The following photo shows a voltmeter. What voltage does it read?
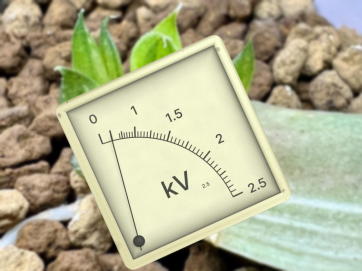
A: 0.5 kV
